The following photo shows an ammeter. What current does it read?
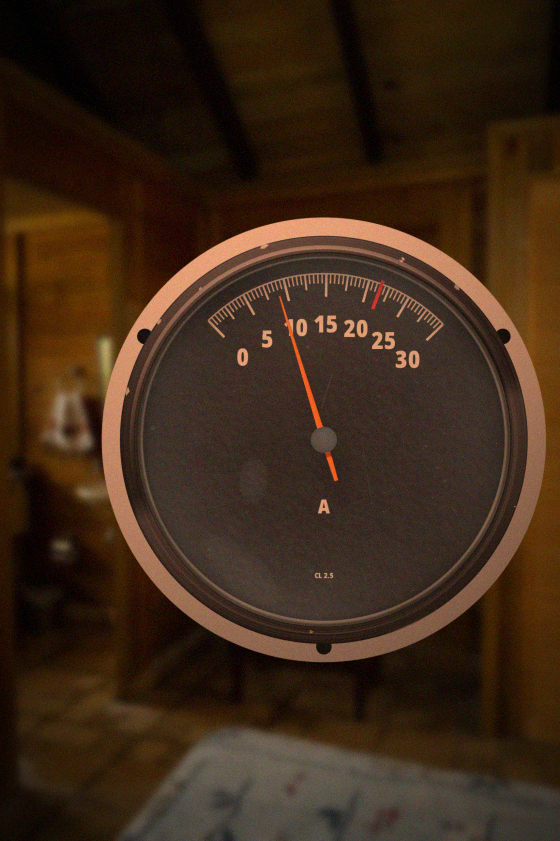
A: 9 A
